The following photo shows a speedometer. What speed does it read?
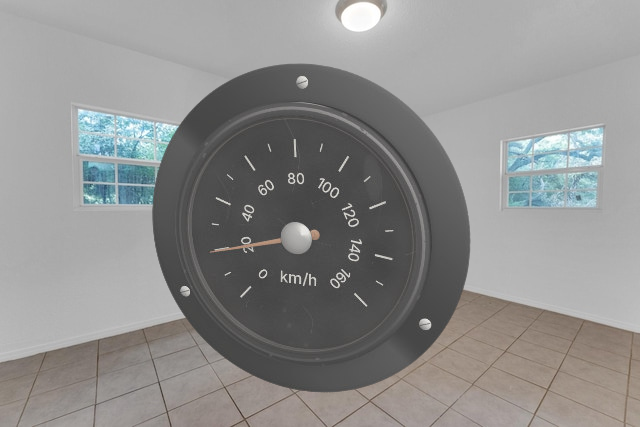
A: 20 km/h
